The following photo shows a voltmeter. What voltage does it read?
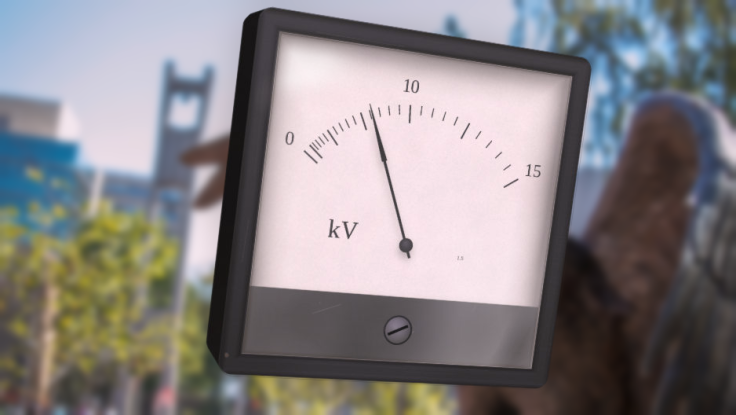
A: 8 kV
